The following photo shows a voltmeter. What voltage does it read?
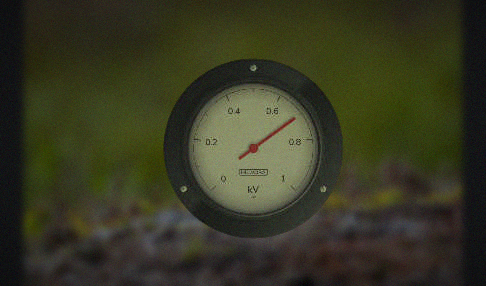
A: 0.7 kV
